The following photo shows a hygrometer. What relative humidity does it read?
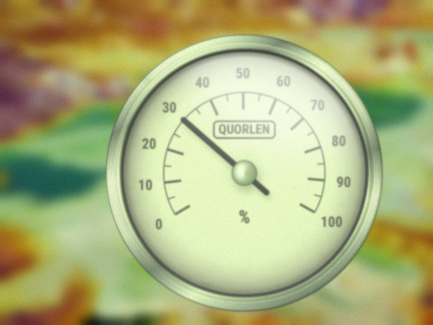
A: 30 %
